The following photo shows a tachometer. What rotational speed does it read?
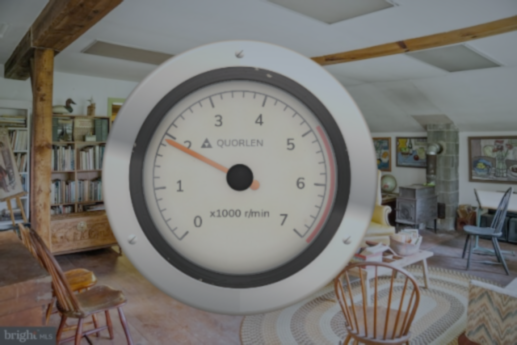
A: 1900 rpm
